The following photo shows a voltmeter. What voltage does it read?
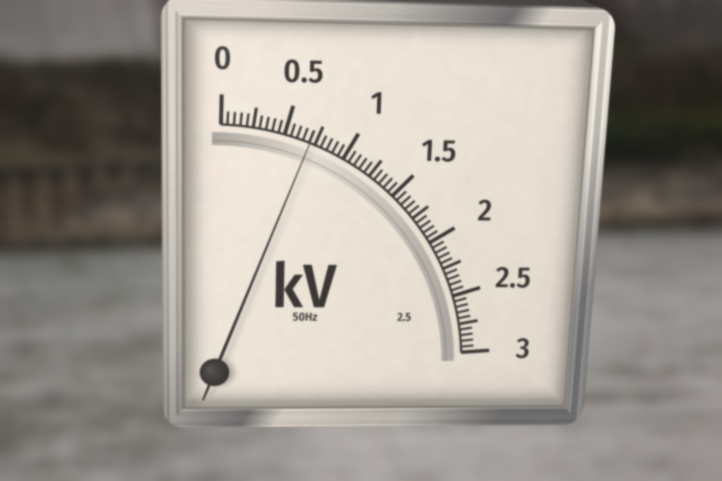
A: 0.7 kV
